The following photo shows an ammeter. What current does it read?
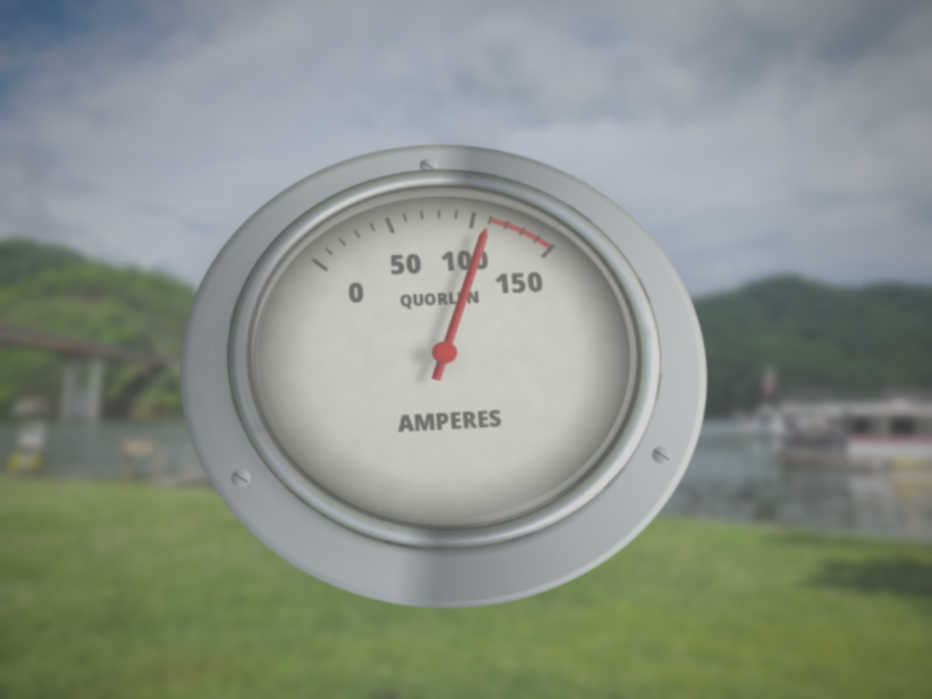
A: 110 A
